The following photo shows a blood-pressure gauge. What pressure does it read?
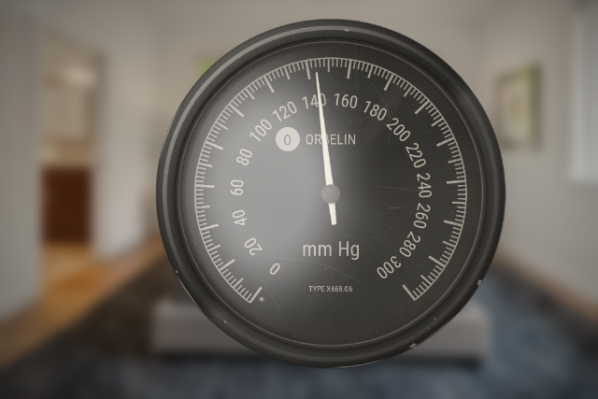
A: 144 mmHg
